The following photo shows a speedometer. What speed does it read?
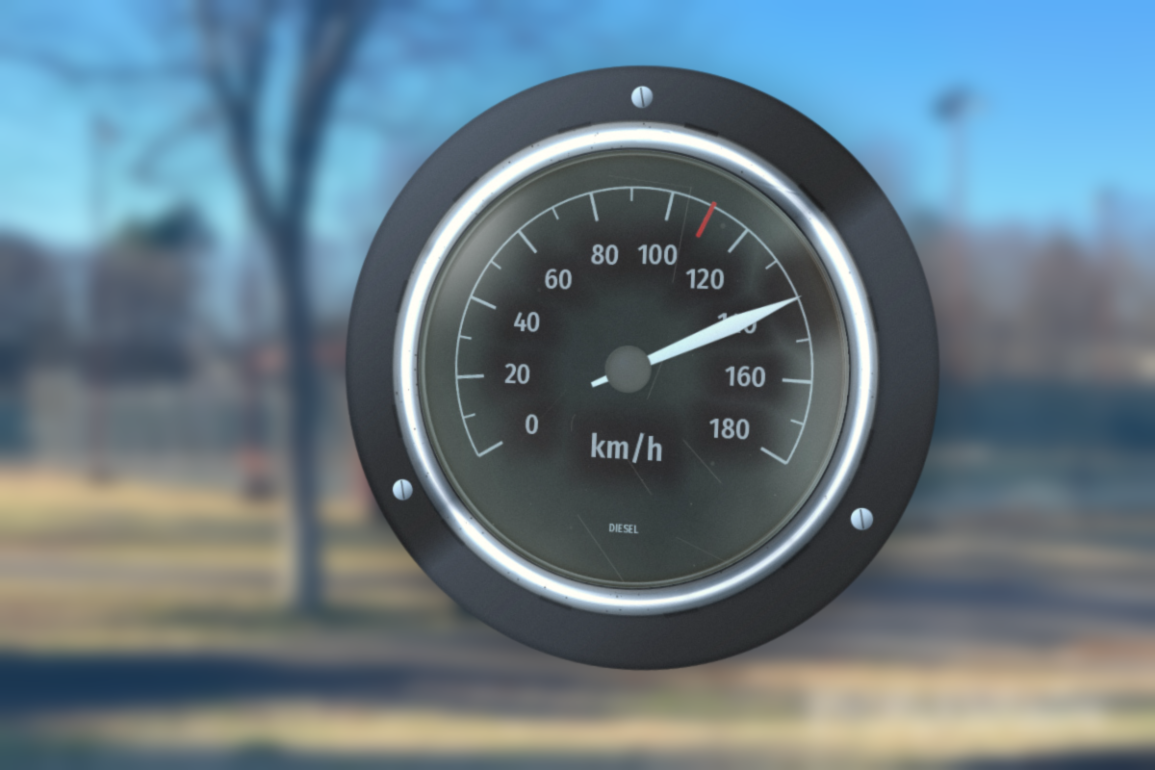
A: 140 km/h
